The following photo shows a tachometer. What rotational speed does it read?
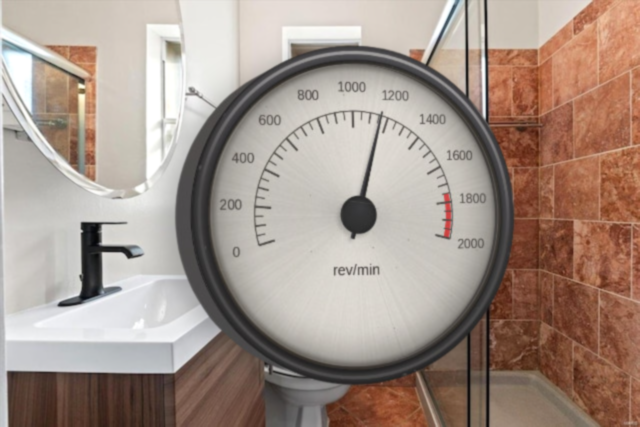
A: 1150 rpm
